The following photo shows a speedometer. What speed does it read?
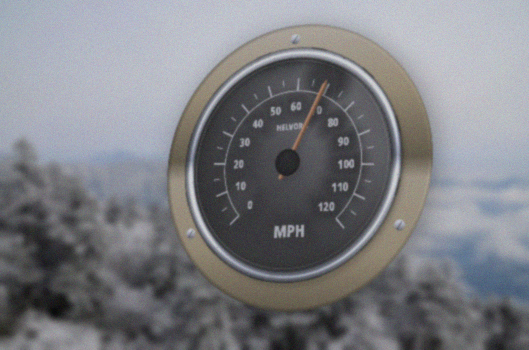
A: 70 mph
